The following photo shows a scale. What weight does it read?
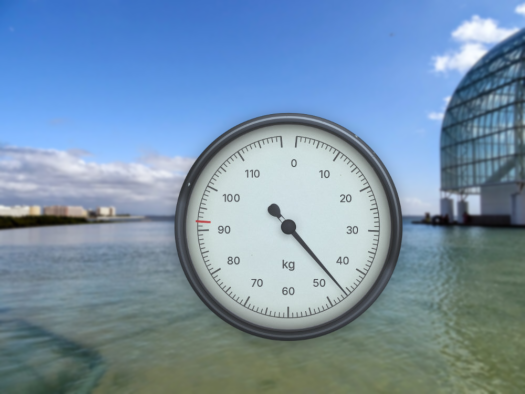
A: 46 kg
